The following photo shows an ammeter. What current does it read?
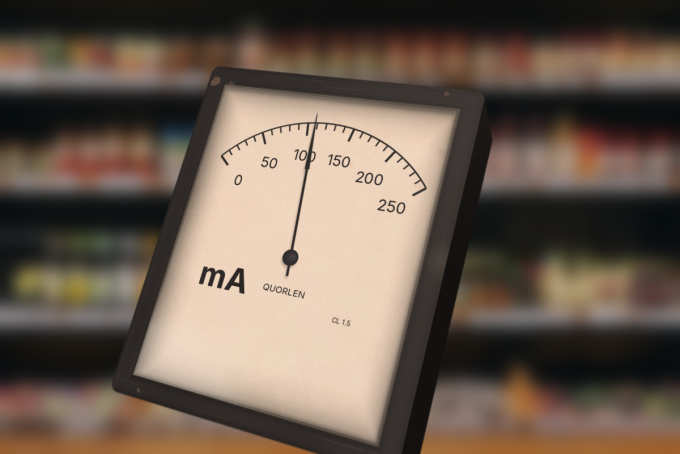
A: 110 mA
